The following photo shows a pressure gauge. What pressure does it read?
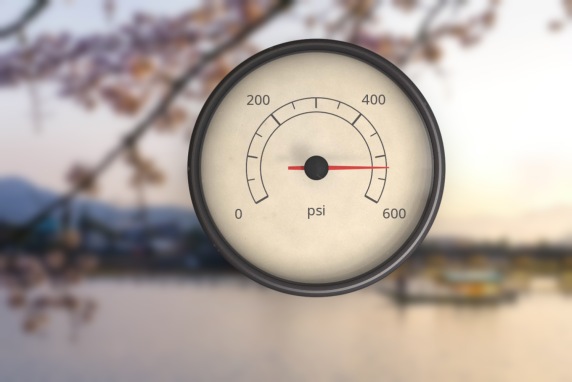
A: 525 psi
